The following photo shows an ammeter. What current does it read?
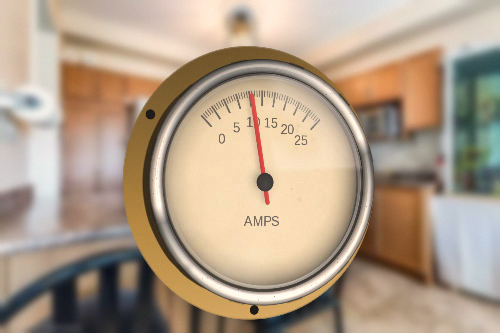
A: 10 A
